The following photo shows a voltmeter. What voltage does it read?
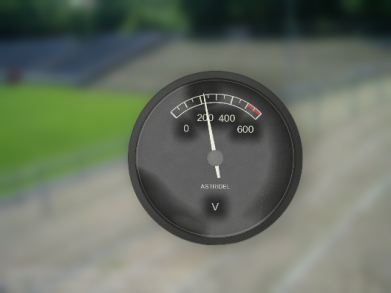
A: 225 V
